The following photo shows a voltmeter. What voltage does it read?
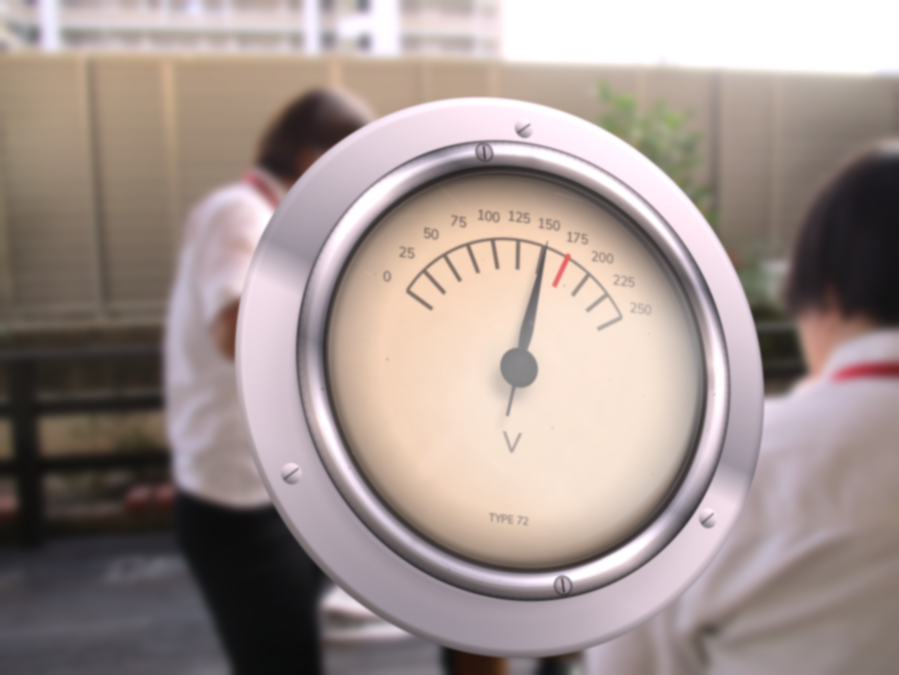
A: 150 V
